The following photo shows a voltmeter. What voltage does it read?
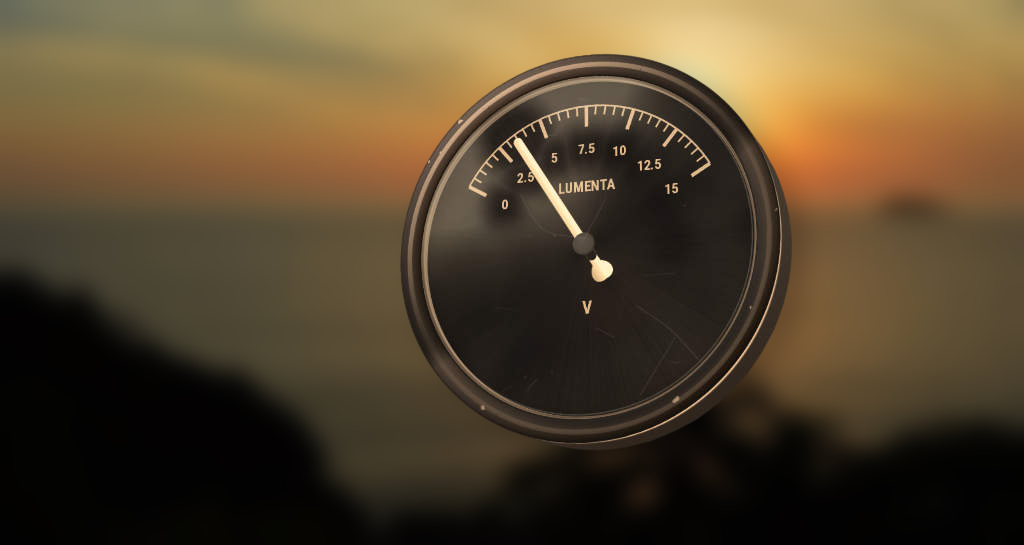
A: 3.5 V
